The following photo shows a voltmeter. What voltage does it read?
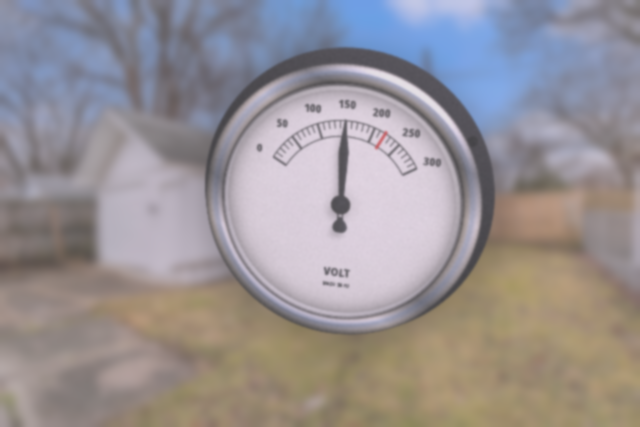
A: 150 V
